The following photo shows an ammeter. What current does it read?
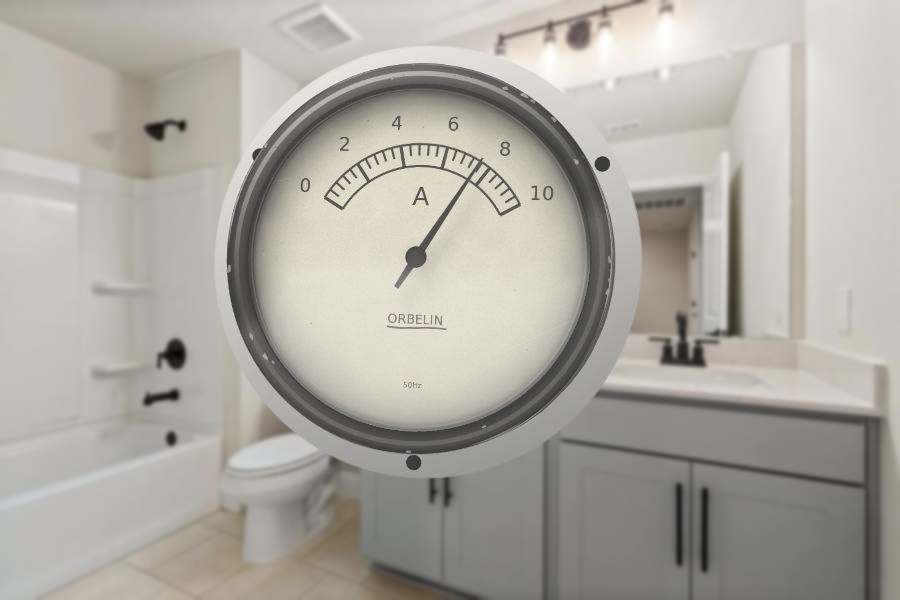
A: 7.6 A
